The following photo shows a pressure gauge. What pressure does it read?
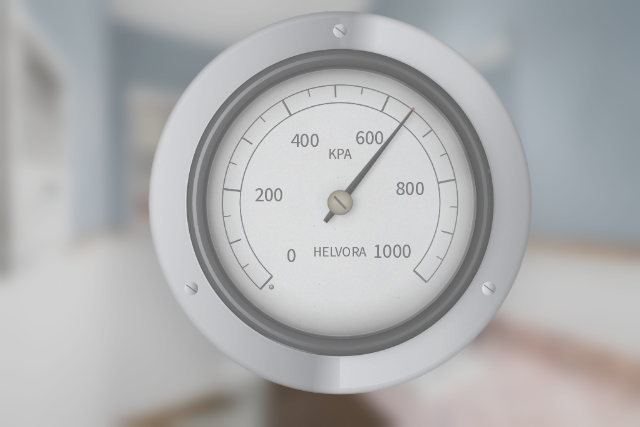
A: 650 kPa
